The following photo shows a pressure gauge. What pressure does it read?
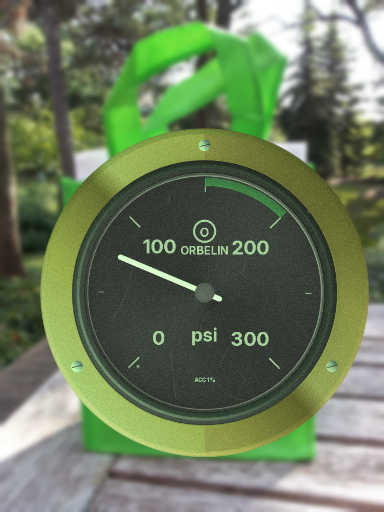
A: 75 psi
